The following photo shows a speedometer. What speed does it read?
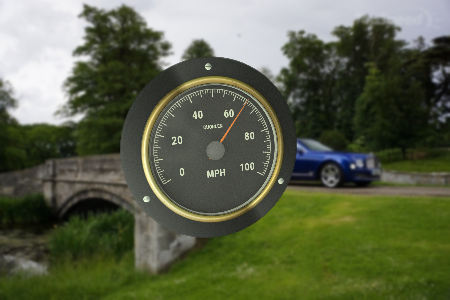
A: 65 mph
